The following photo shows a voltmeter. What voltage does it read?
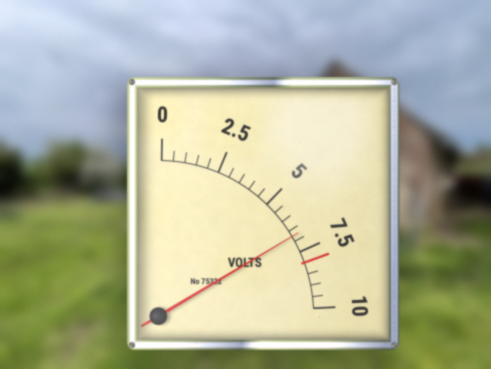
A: 6.75 V
